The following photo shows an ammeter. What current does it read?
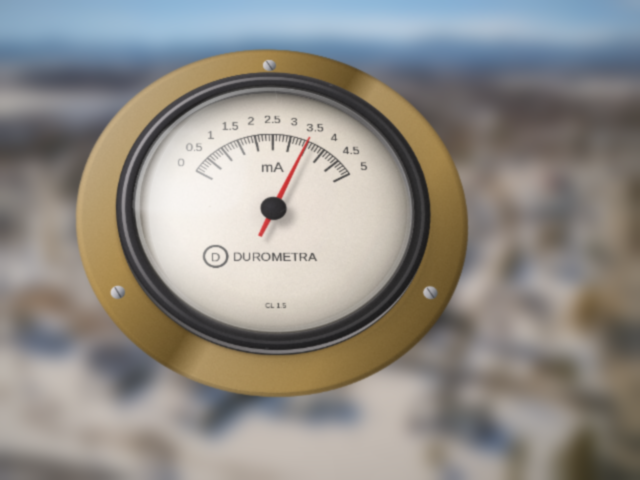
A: 3.5 mA
